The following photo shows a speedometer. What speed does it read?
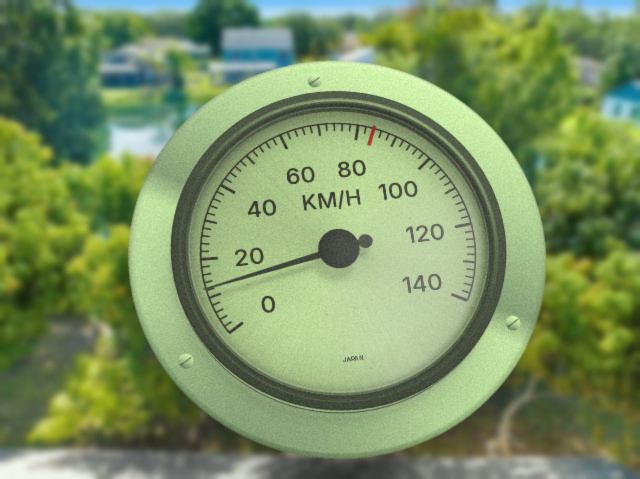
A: 12 km/h
